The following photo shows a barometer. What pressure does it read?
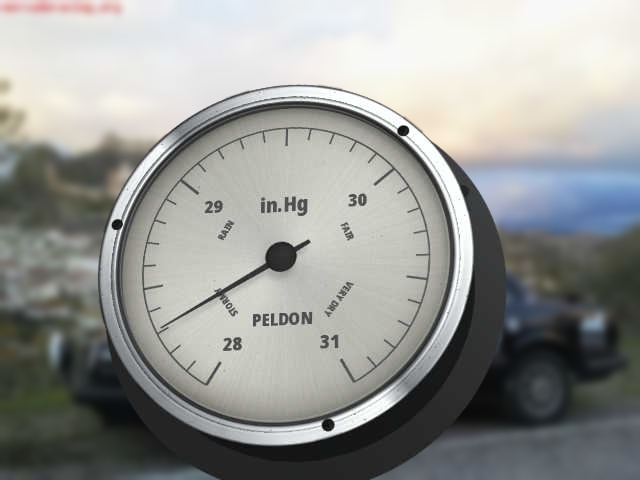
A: 28.3 inHg
